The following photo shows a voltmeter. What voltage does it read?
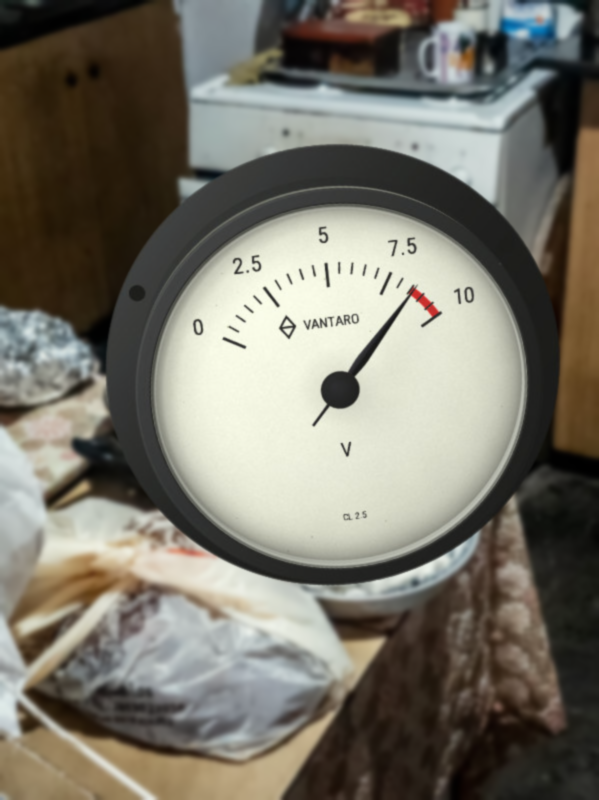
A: 8.5 V
